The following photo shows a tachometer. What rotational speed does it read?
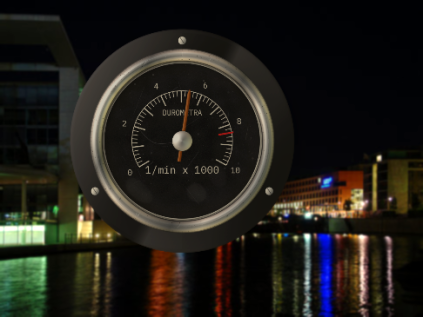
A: 5400 rpm
